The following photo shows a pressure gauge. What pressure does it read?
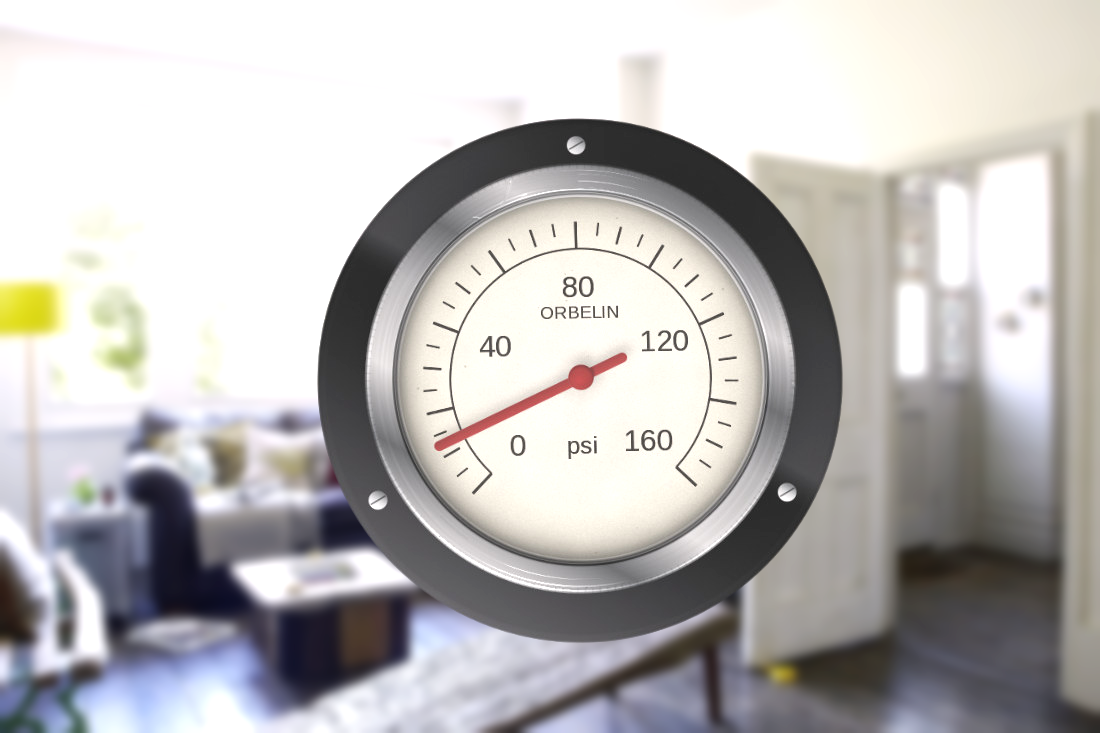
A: 12.5 psi
